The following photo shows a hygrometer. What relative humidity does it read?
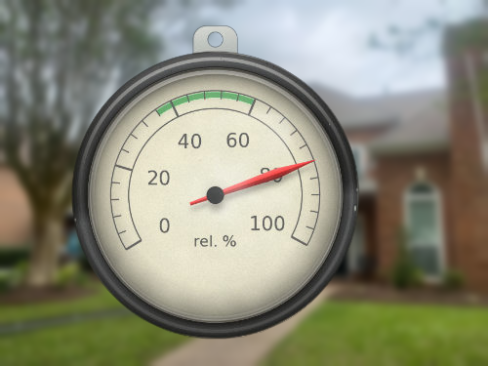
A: 80 %
